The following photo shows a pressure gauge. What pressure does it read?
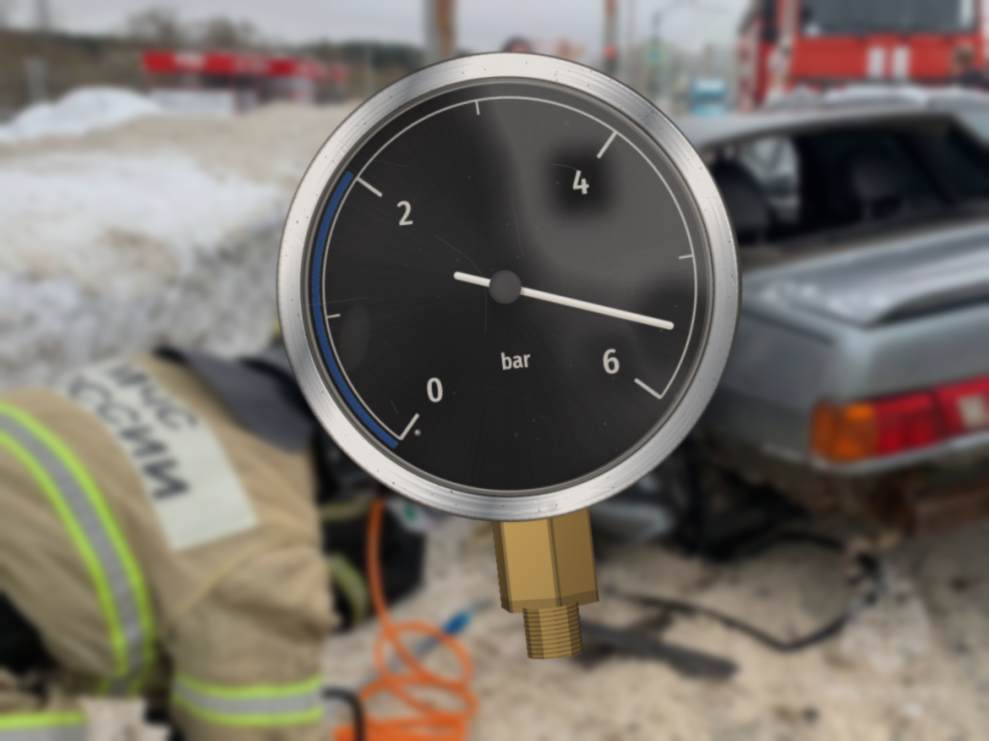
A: 5.5 bar
